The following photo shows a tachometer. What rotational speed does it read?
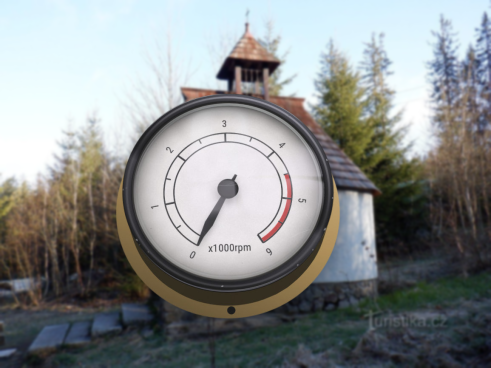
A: 0 rpm
